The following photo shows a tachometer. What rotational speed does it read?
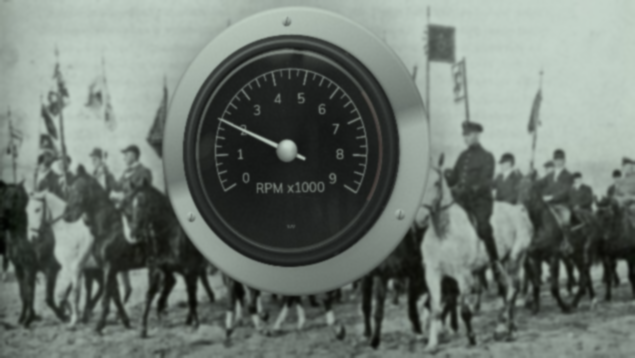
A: 2000 rpm
